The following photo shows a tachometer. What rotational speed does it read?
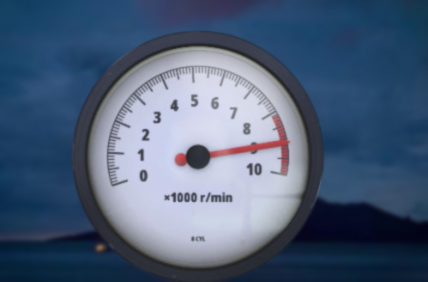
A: 9000 rpm
